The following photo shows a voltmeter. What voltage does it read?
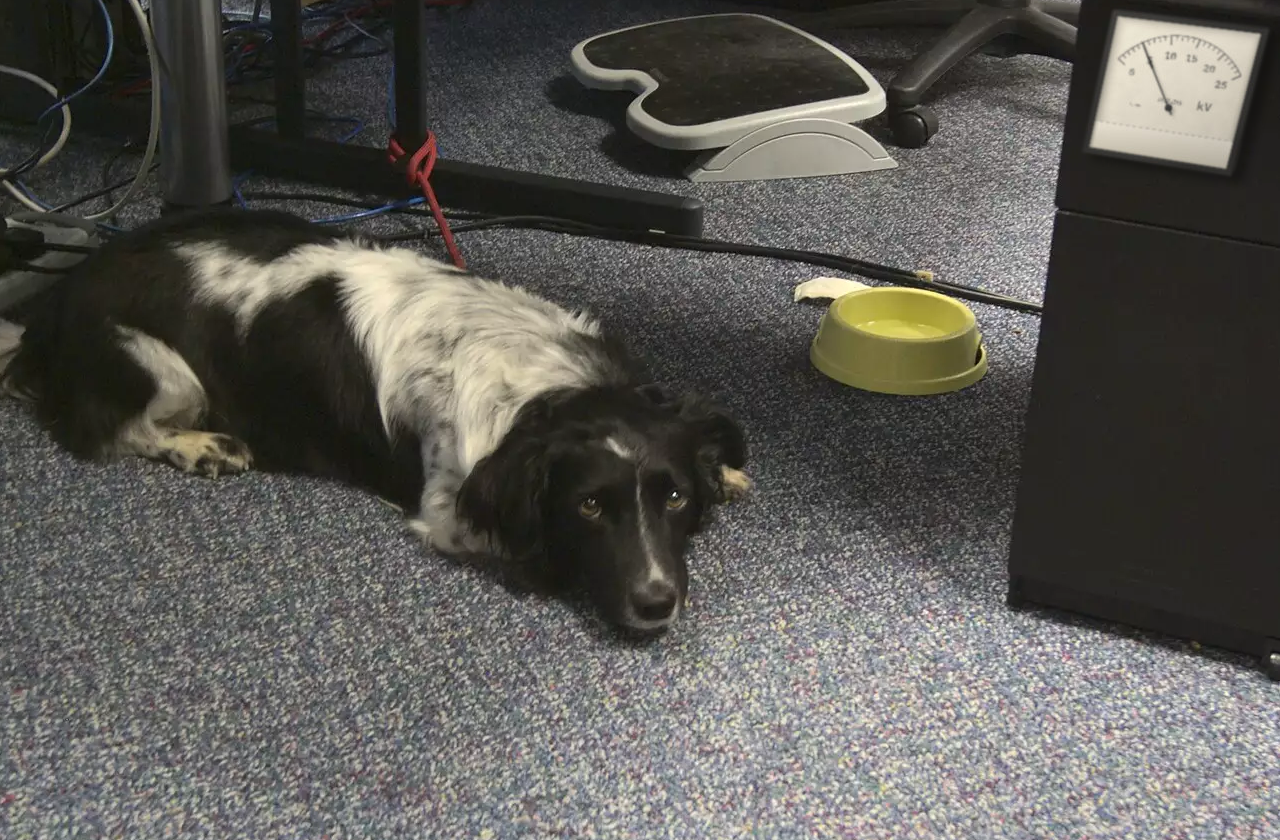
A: 5 kV
